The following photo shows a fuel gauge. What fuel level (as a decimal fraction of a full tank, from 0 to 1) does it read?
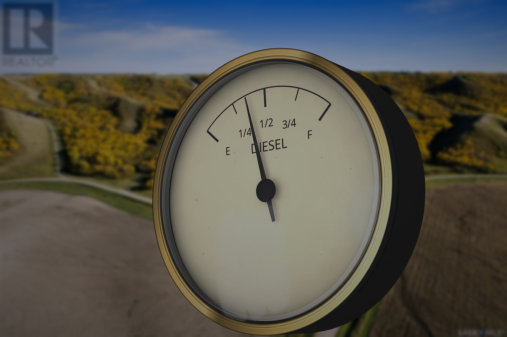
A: 0.375
